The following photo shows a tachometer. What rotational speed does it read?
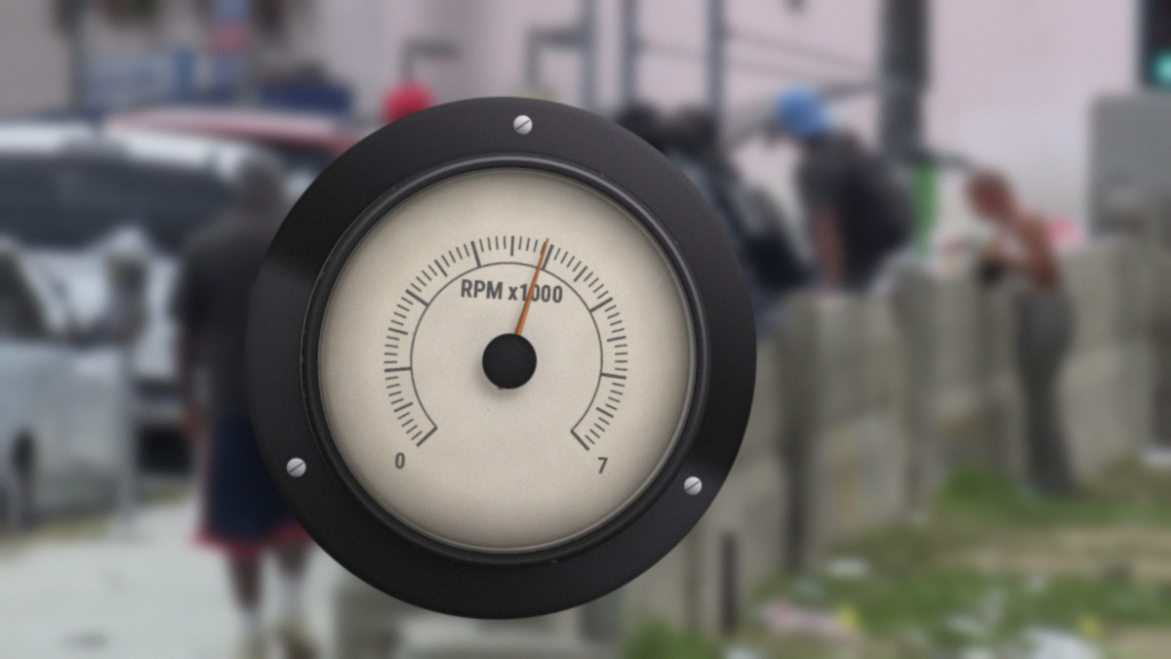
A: 3900 rpm
